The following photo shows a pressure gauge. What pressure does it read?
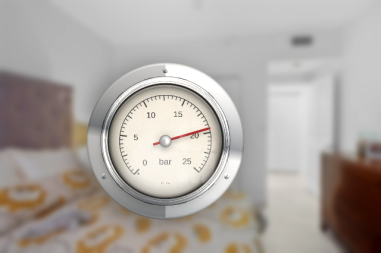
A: 19.5 bar
